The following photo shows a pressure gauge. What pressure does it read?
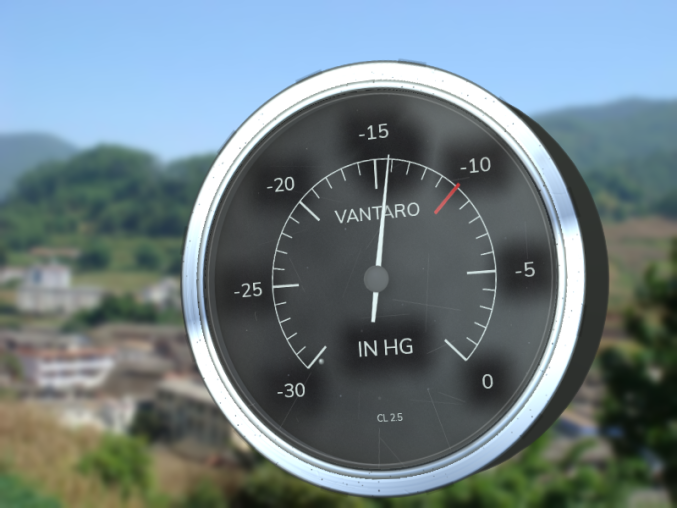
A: -14 inHg
